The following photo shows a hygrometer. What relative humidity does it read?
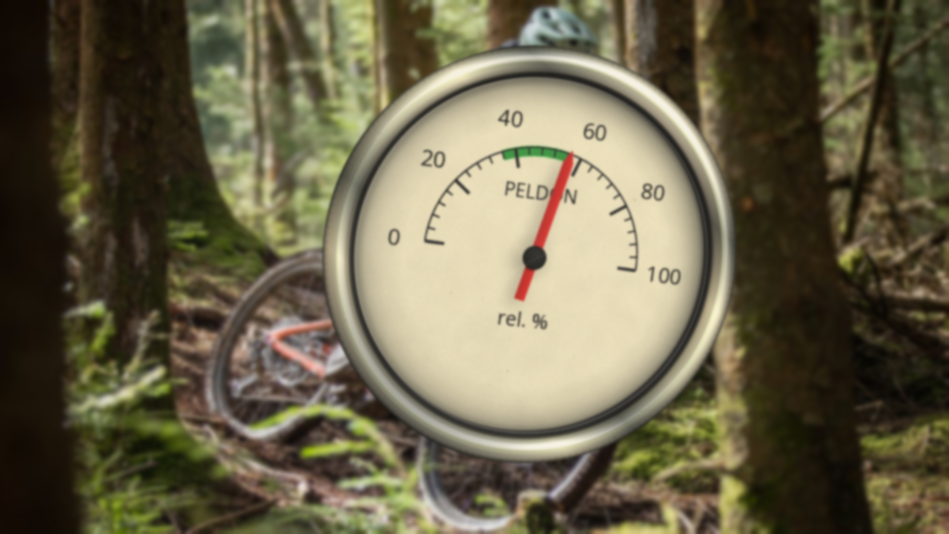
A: 56 %
